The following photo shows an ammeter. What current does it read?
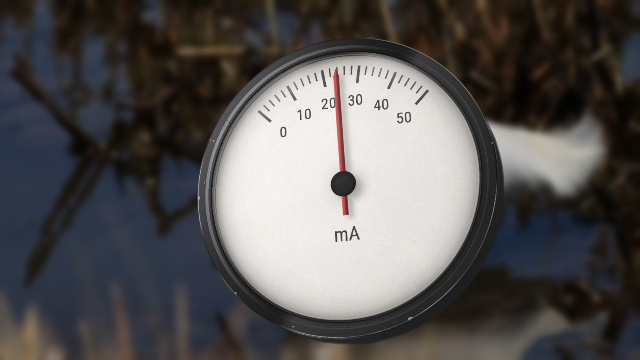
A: 24 mA
